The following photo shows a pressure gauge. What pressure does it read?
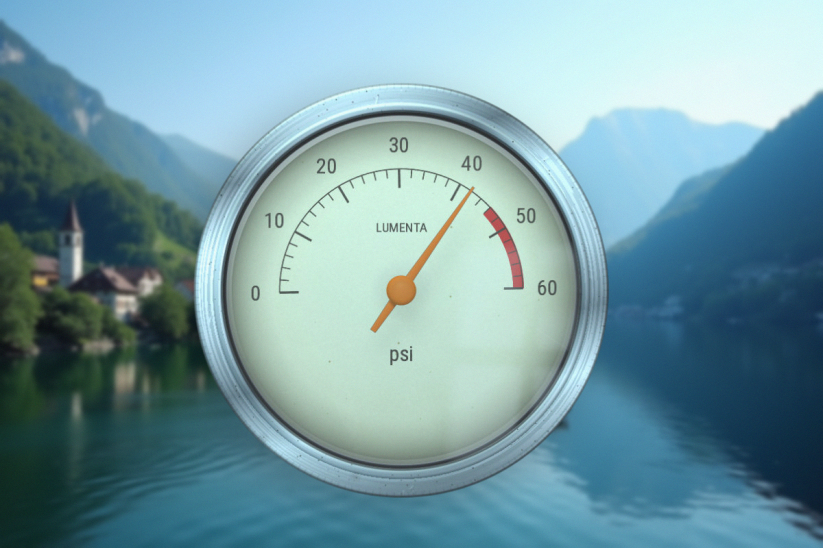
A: 42 psi
